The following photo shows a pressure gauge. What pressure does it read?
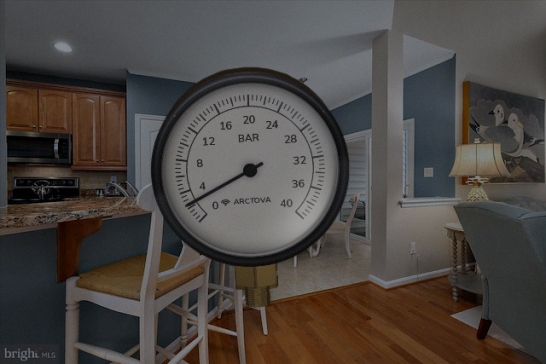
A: 2.5 bar
